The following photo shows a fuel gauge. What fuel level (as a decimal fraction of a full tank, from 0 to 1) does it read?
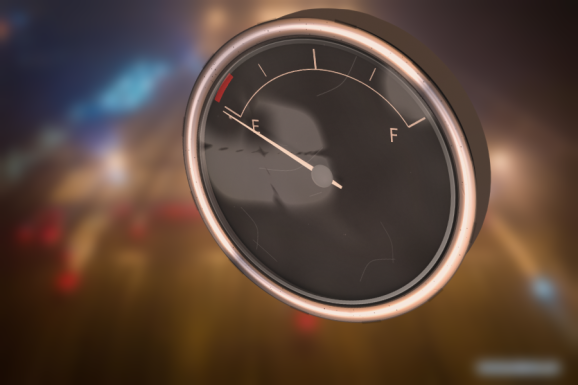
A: 0
